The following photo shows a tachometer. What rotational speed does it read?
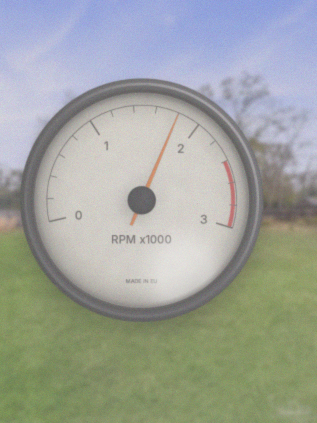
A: 1800 rpm
